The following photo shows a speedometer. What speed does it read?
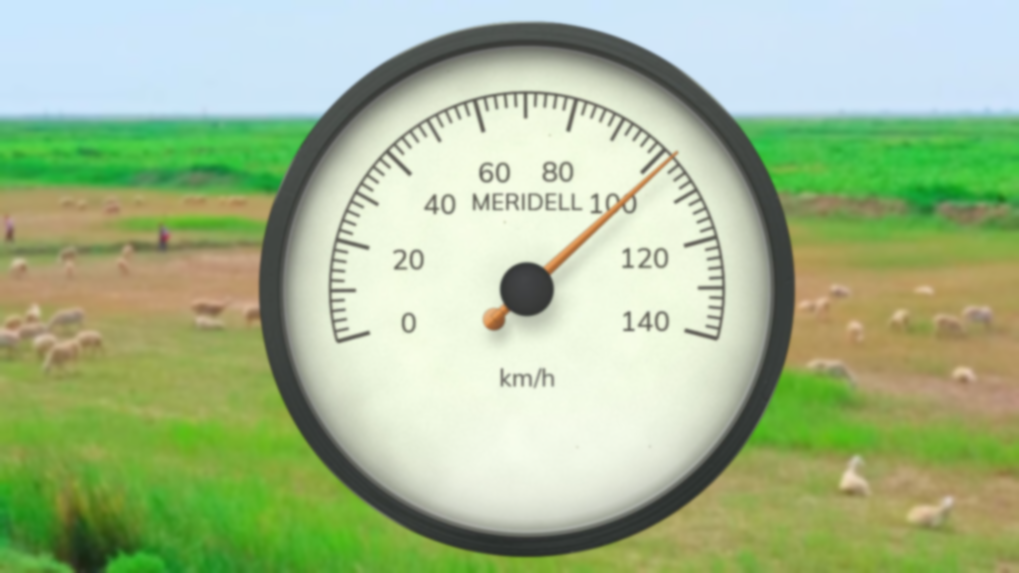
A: 102 km/h
